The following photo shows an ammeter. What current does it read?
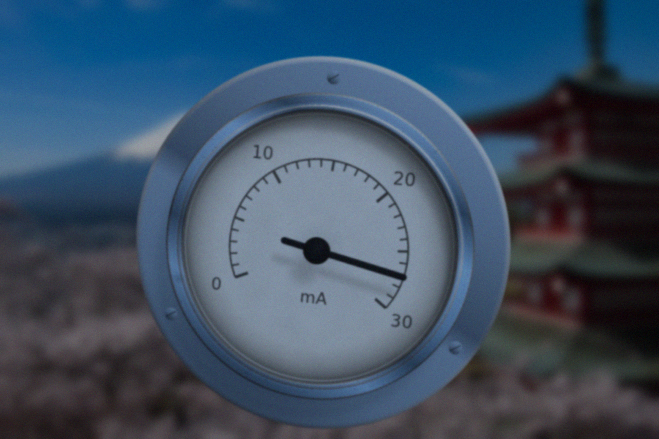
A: 27 mA
